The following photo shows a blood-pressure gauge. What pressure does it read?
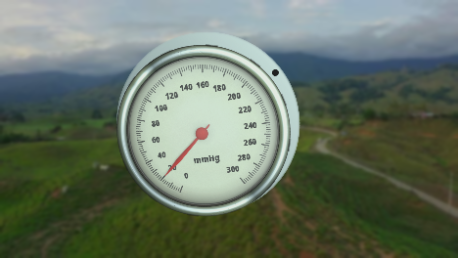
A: 20 mmHg
